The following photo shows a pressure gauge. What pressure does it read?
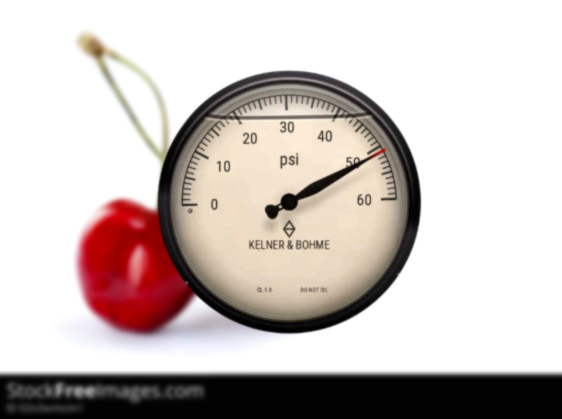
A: 51 psi
